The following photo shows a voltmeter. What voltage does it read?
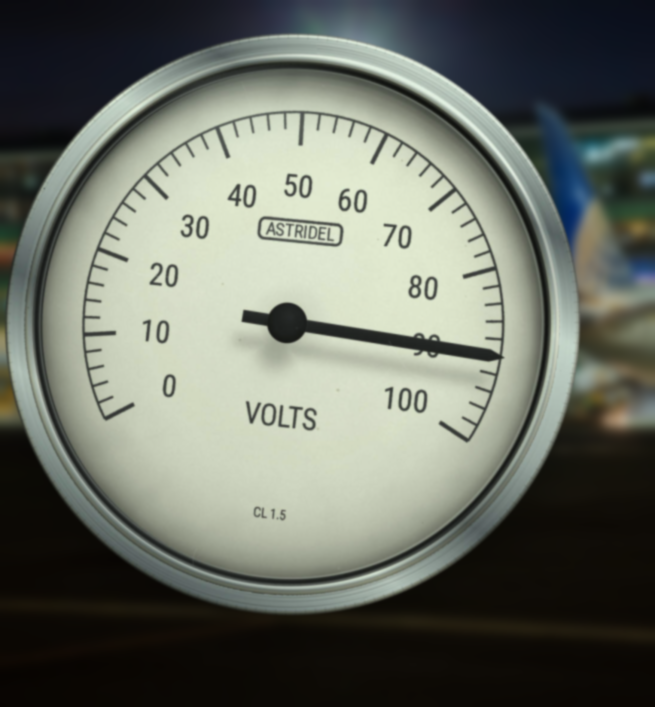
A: 90 V
